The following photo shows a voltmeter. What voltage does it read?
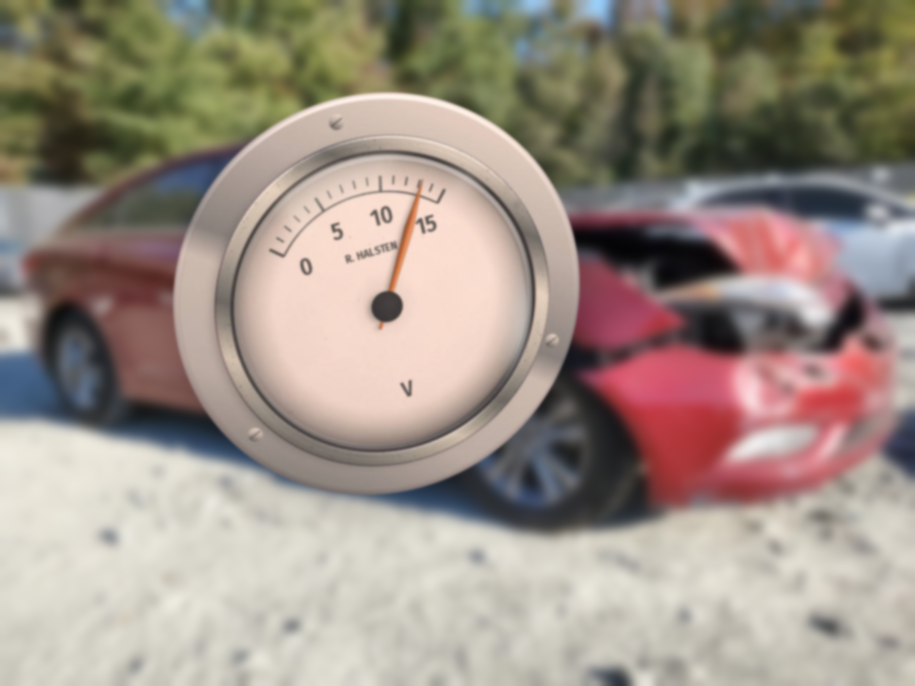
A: 13 V
